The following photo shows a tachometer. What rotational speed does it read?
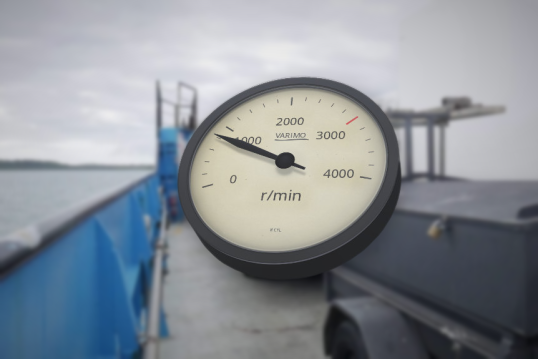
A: 800 rpm
